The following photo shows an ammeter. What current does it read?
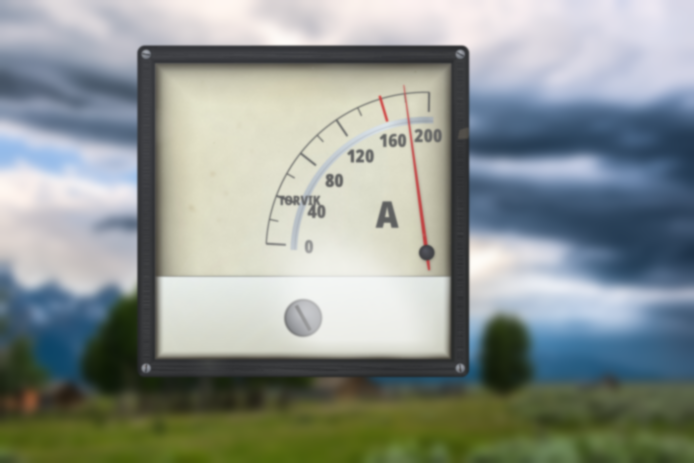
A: 180 A
